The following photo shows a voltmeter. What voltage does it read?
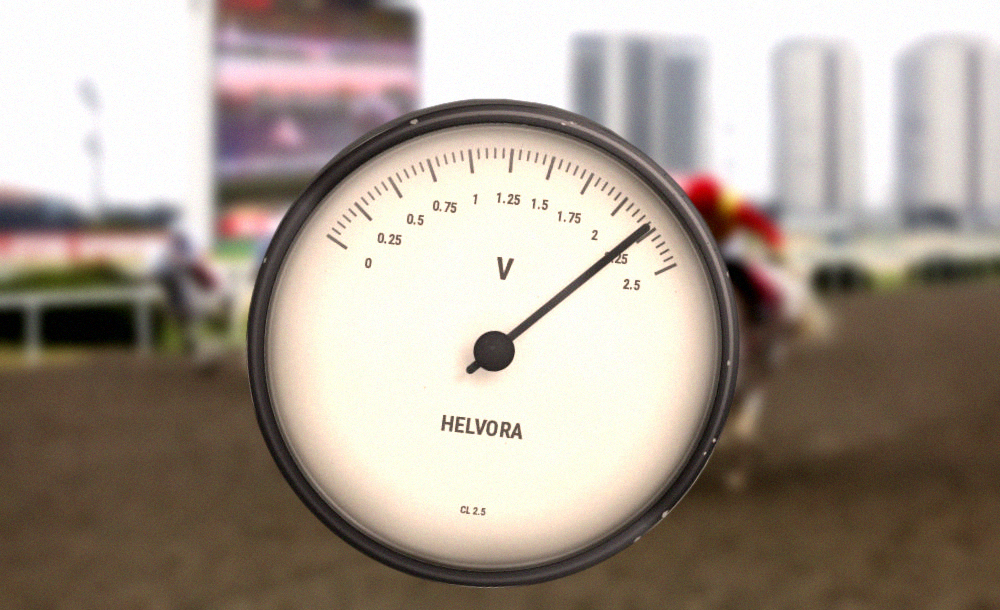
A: 2.2 V
